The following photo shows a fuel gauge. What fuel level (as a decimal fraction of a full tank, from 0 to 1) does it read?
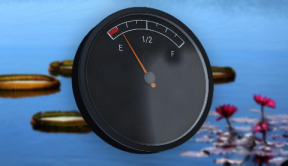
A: 0.125
